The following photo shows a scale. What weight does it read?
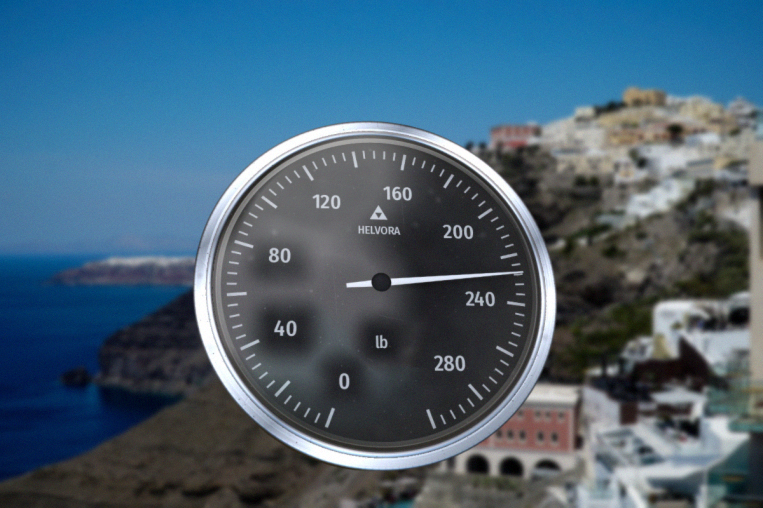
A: 228 lb
